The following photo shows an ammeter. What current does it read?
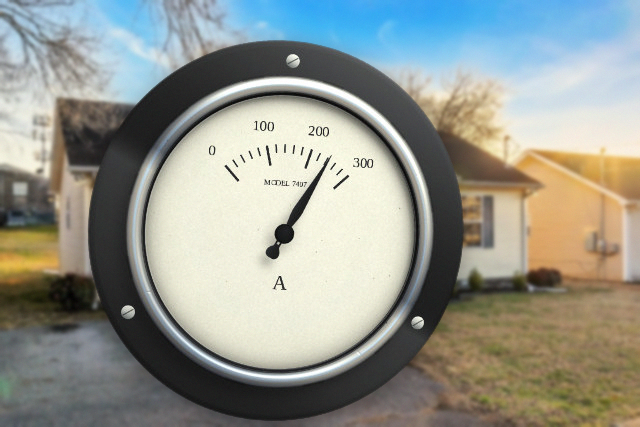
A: 240 A
